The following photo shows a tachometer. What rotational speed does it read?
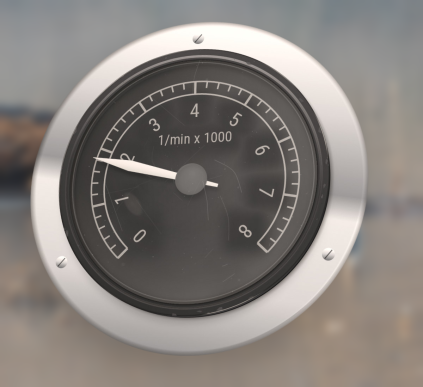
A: 1800 rpm
